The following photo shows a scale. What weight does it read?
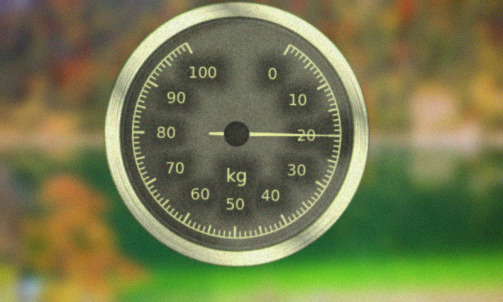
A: 20 kg
